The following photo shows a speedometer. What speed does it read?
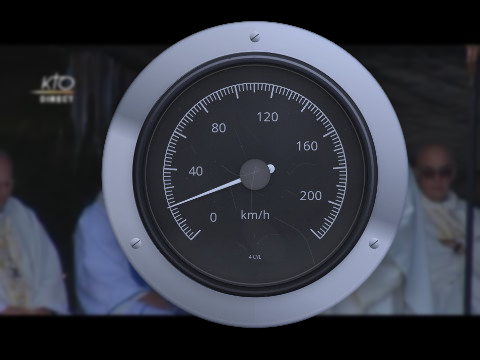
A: 20 km/h
